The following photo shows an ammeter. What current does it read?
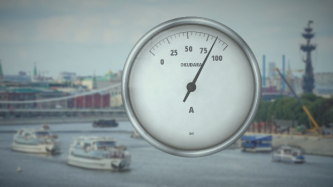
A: 85 A
